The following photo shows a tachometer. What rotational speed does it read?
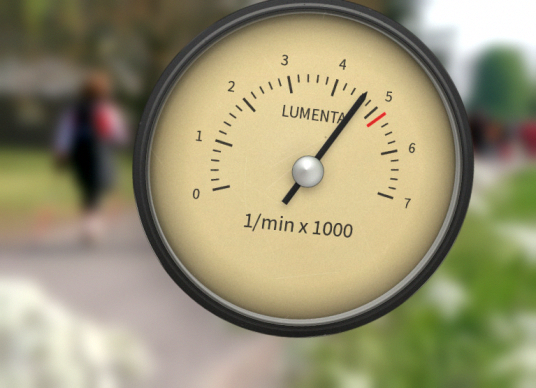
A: 4600 rpm
